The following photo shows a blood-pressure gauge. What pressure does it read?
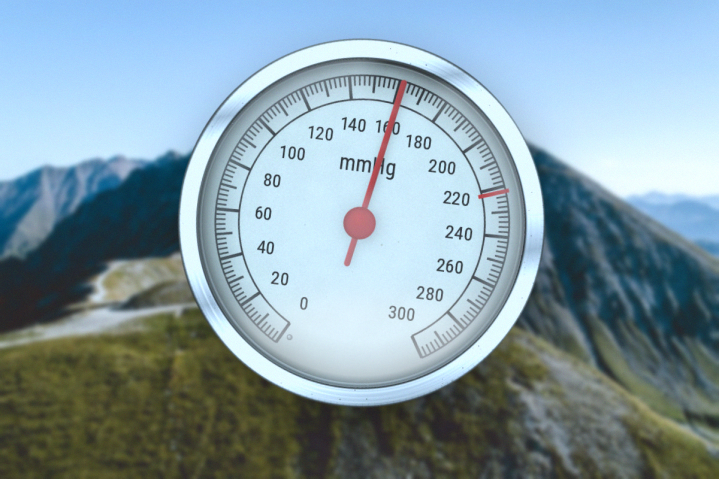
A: 162 mmHg
